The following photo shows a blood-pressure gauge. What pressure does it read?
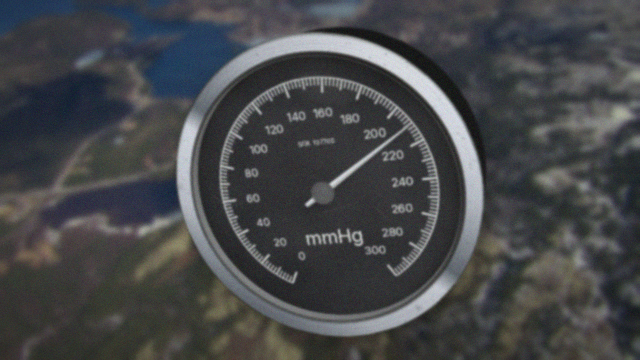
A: 210 mmHg
